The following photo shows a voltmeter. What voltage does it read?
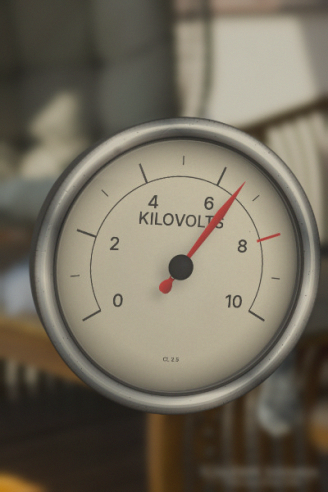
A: 6.5 kV
